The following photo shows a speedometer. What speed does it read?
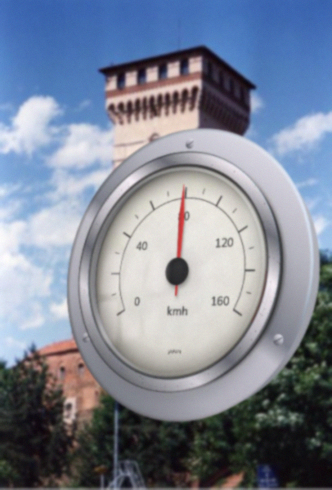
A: 80 km/h
